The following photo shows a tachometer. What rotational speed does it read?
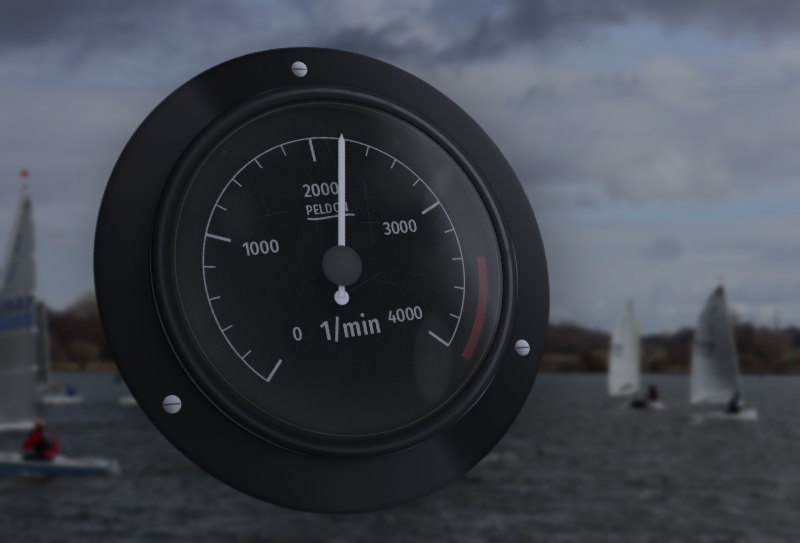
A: 2200 rpm
